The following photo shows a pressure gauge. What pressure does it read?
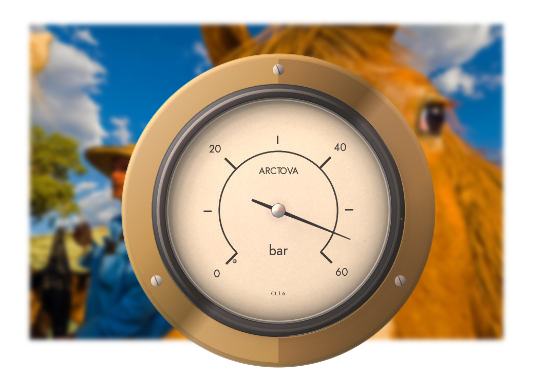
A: 55 bar
